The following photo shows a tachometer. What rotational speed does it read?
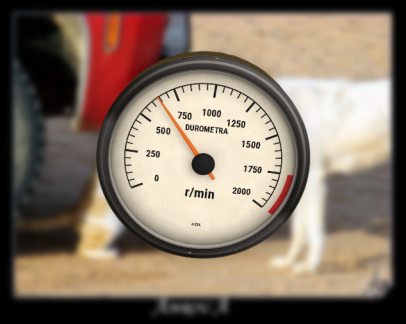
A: 650 rpm
